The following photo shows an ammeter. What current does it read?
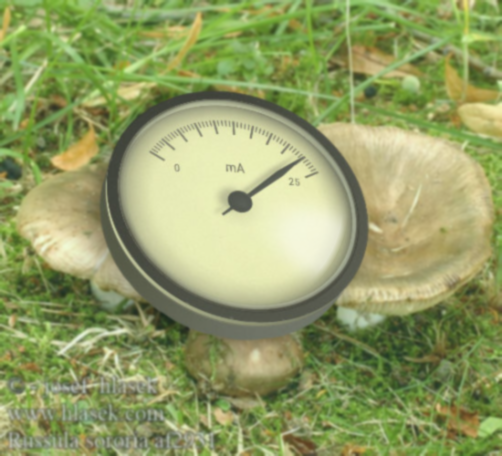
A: 22.5 mA
